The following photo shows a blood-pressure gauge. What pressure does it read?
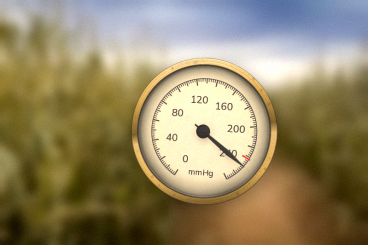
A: 240 mmHg
